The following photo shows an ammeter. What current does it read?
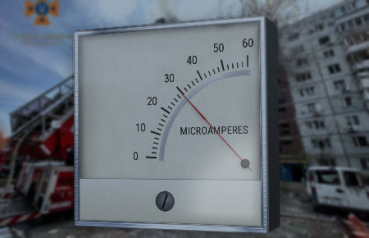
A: 30 µA
